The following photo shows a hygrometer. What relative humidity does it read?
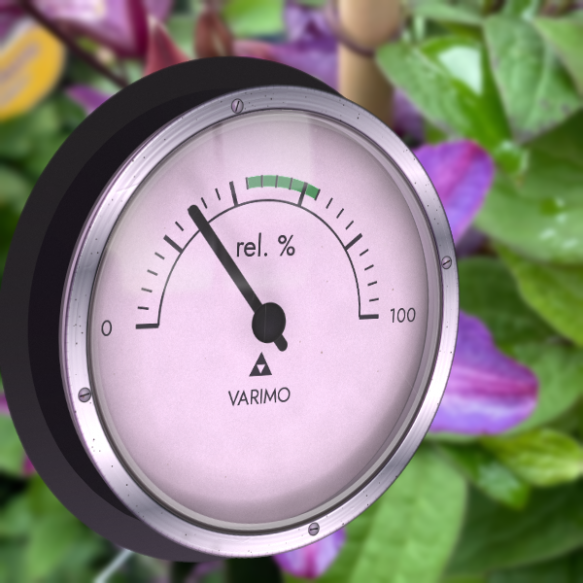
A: 28 %
